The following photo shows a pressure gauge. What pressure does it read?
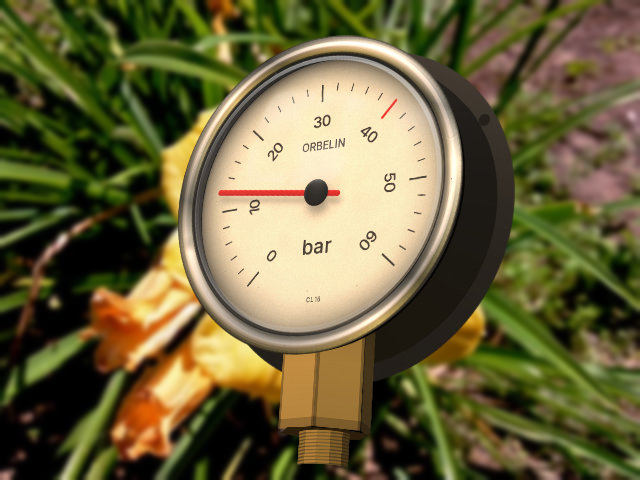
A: 12 bar
